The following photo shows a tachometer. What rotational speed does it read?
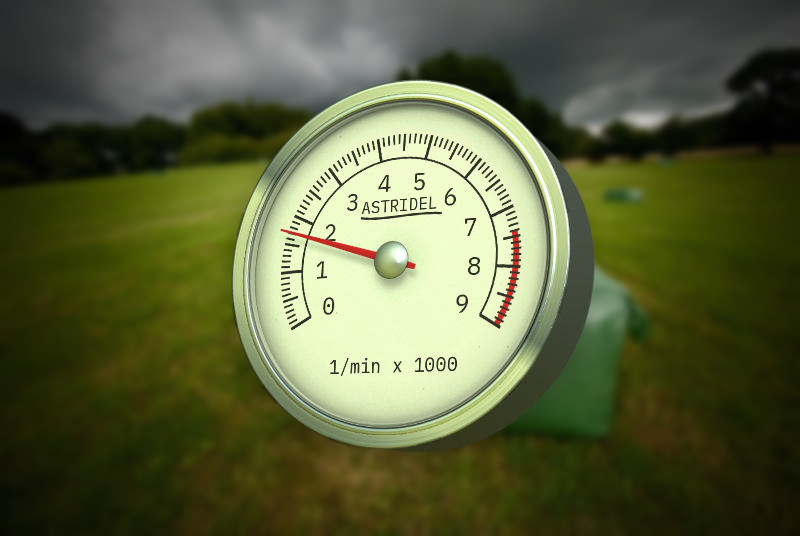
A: 1700 rpm
